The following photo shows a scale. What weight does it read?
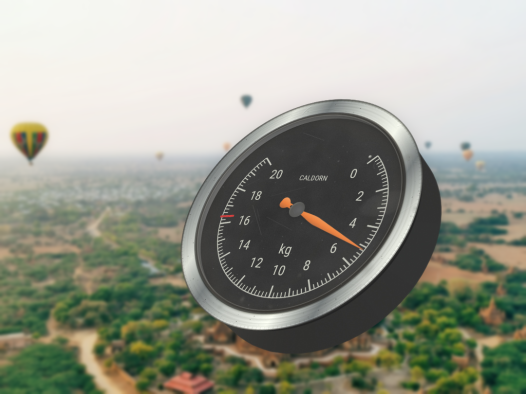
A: 5.2 kg
